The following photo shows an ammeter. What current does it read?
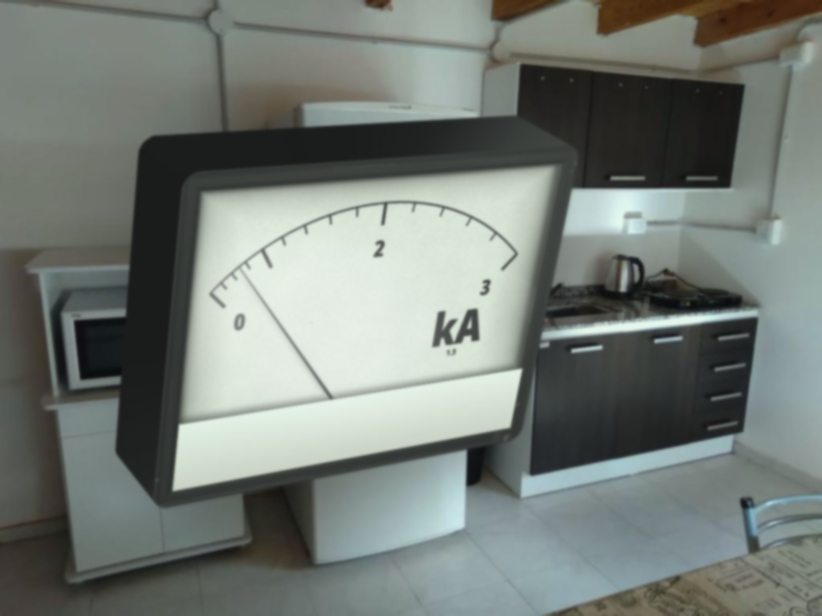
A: 0.7 kA
